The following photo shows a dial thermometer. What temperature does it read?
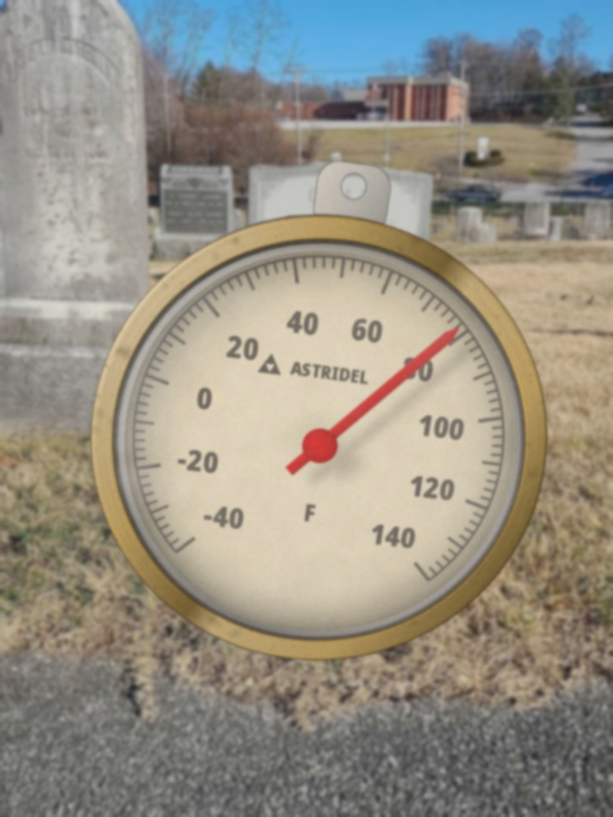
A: 78 °F
